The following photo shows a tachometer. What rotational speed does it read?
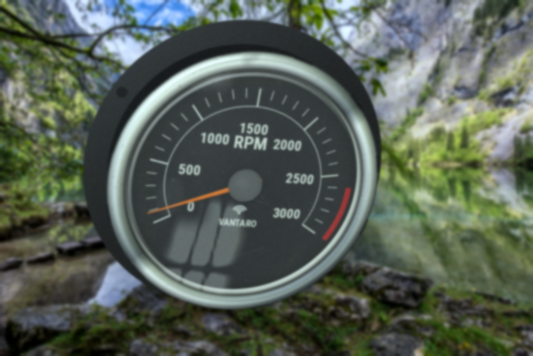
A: 100 rpm
